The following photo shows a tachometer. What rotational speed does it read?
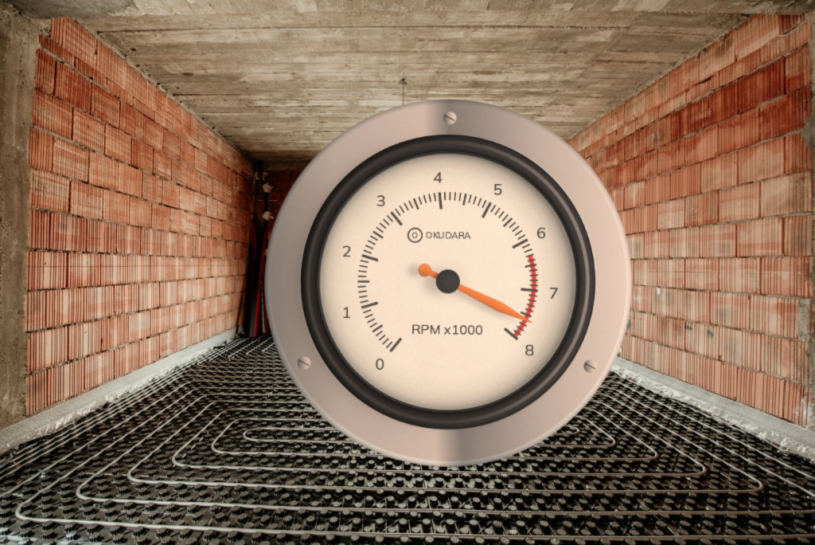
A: 7600 rpm
